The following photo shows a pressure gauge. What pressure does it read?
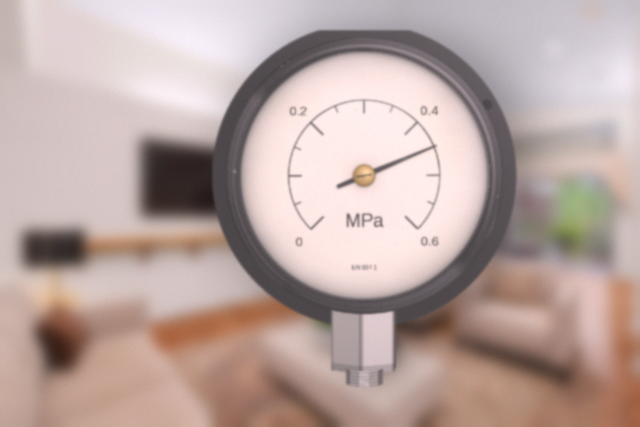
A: 0.45 MPa
